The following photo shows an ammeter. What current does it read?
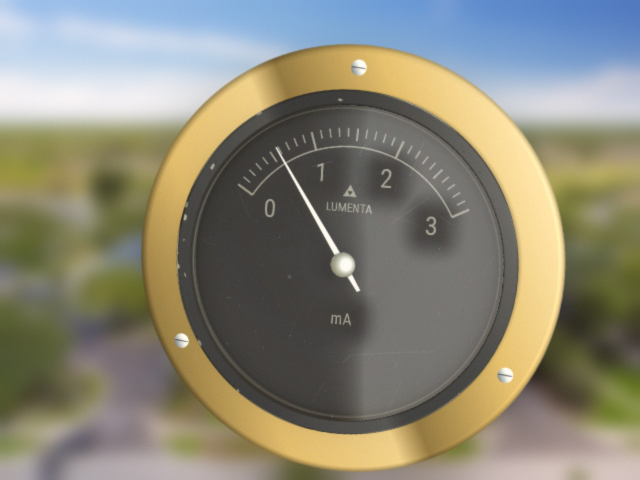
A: 0.6 mA
